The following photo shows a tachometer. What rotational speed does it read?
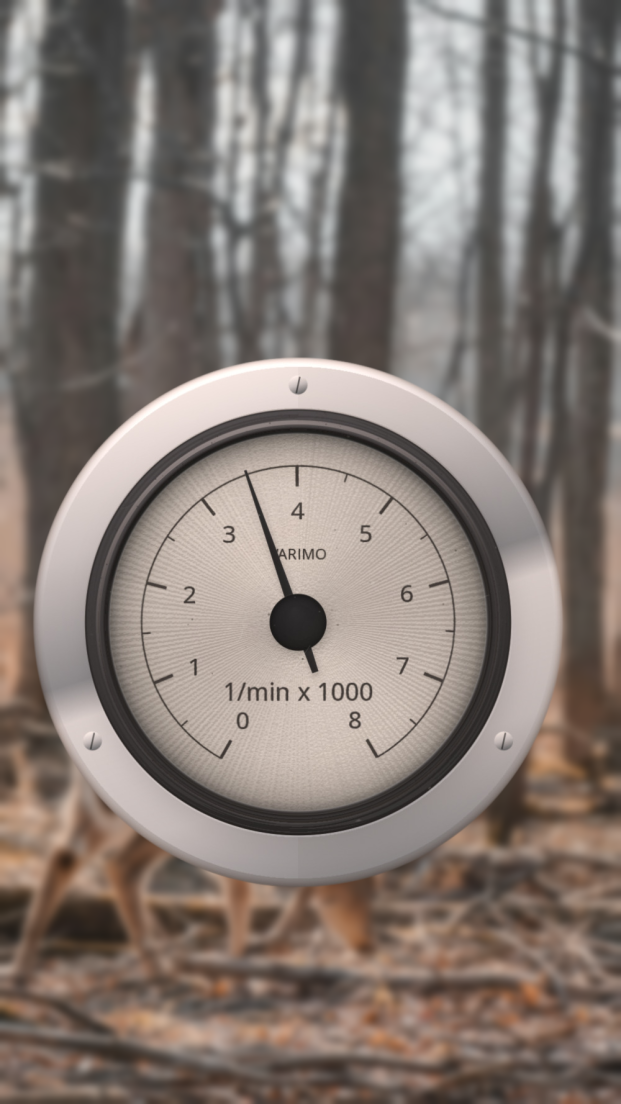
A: 3500 rpm
